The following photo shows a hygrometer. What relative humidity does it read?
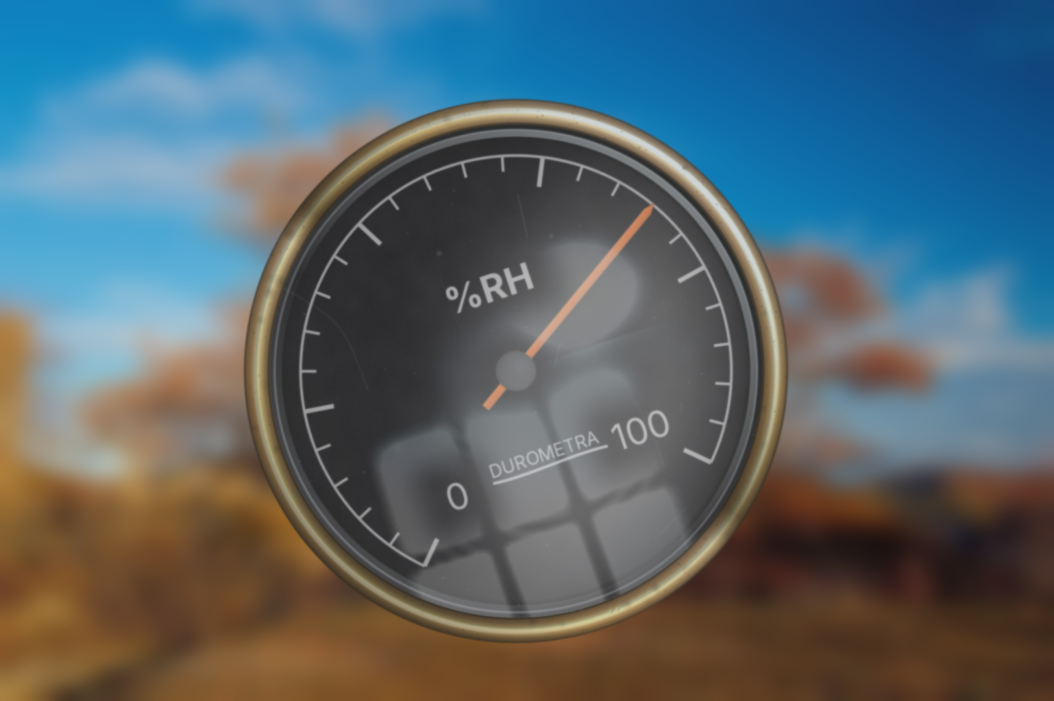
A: 72 %
